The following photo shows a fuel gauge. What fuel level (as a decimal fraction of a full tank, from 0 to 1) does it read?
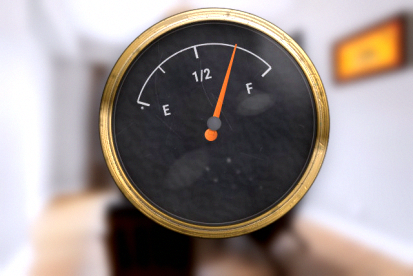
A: 0.75
